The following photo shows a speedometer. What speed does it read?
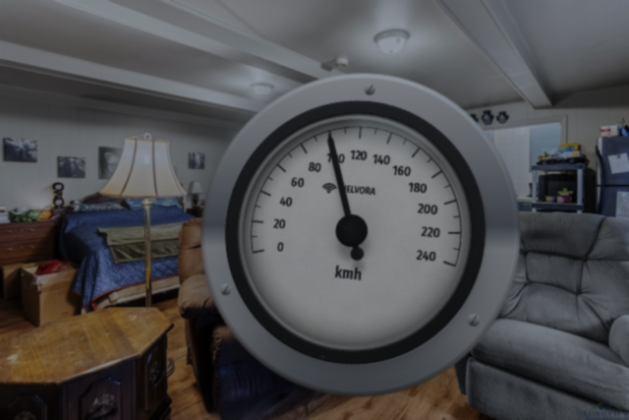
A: 100 km/h
